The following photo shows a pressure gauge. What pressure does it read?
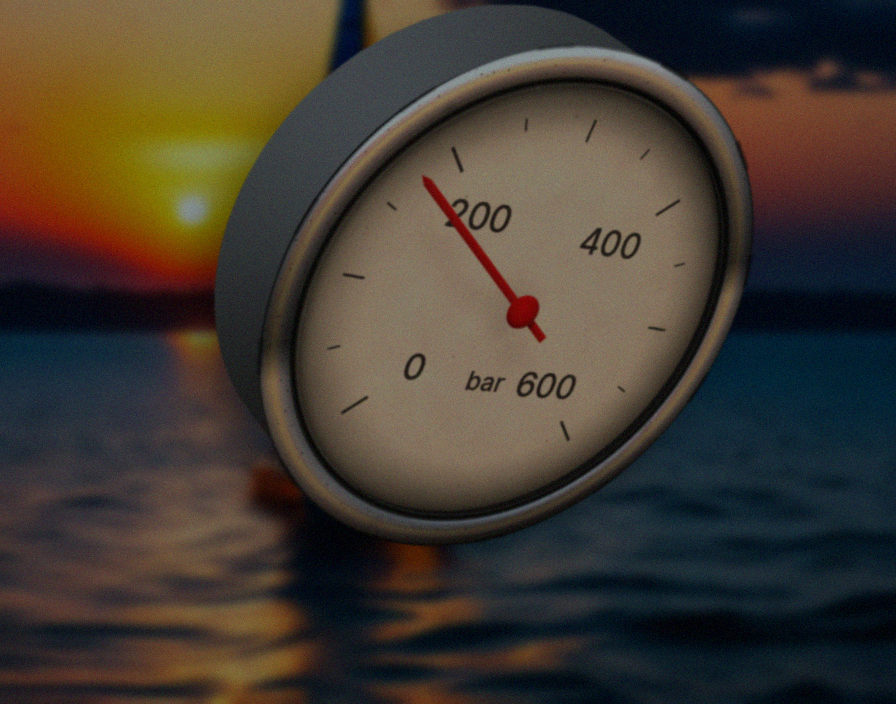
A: 175 bar
